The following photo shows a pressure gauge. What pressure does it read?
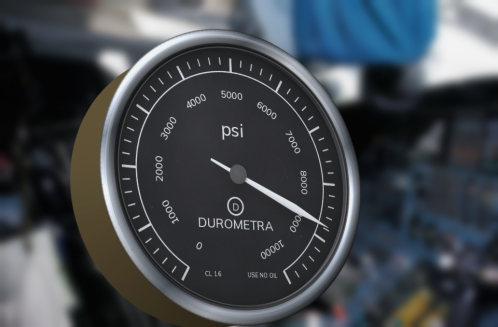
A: 8800 psi
